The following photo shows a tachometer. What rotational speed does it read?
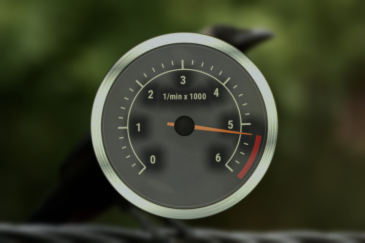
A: 5200 rpm
